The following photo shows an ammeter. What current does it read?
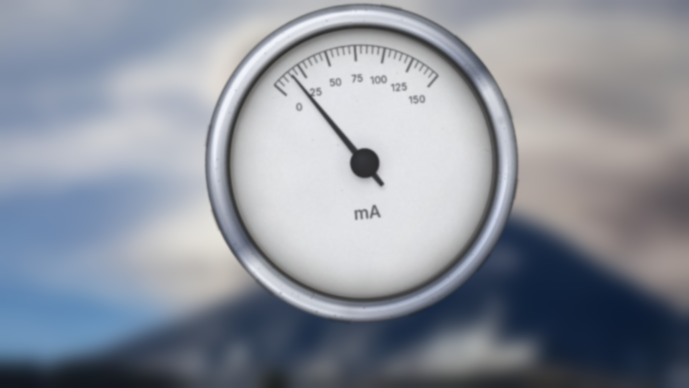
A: 15 mA
